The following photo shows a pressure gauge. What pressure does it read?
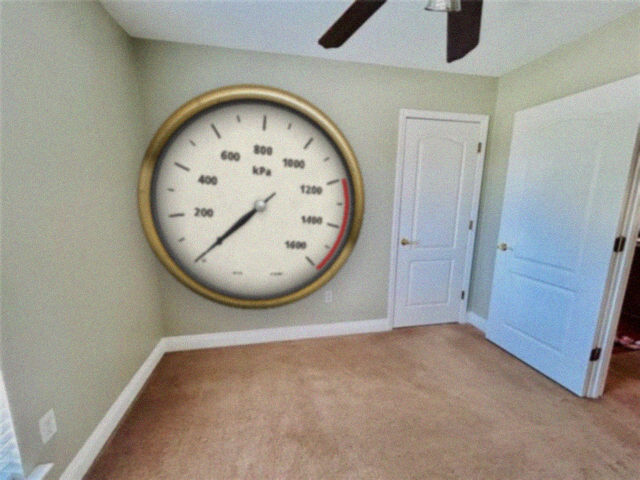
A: 0 kPa
